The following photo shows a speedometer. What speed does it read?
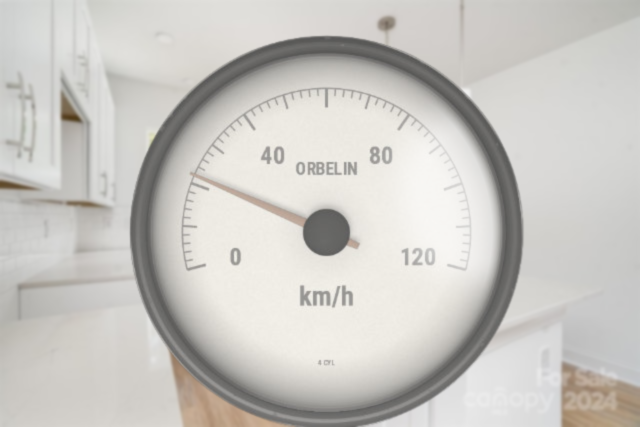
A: 22 km/h
